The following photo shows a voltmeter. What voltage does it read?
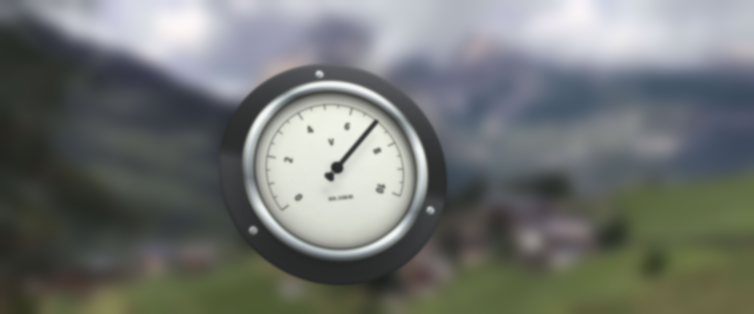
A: 7 V
